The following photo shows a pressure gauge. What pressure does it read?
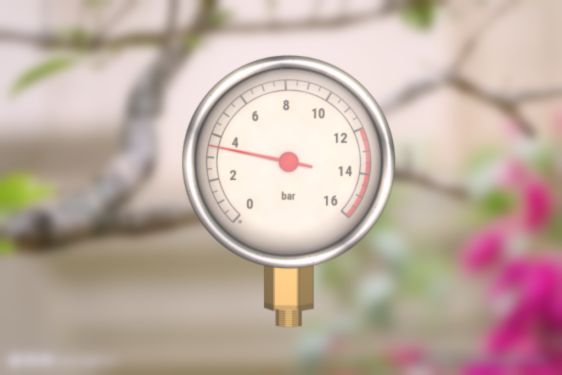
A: 3.5 bar
